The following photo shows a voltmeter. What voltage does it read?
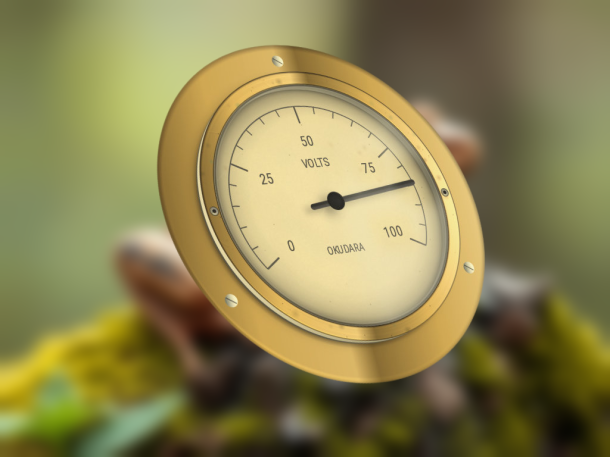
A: 85 V
